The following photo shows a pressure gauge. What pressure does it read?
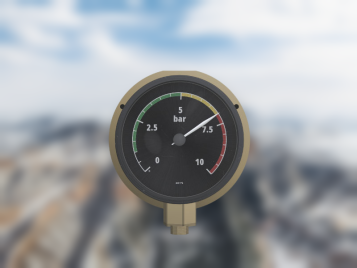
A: 7 bar
